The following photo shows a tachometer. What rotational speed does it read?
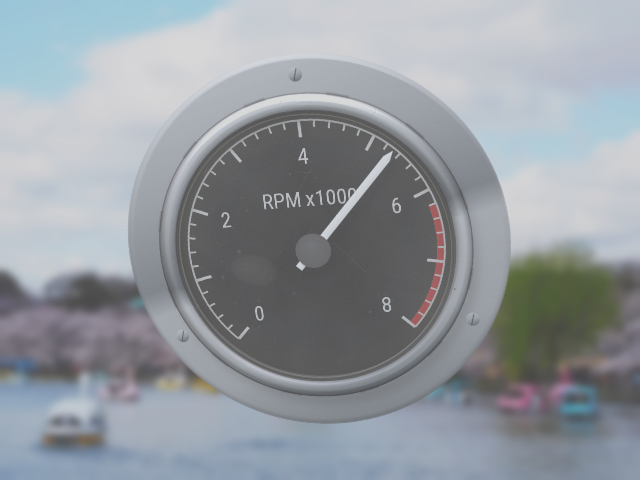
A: 5300 rpm
